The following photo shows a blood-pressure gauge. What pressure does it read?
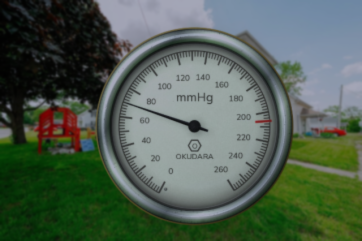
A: 70 mmHg
